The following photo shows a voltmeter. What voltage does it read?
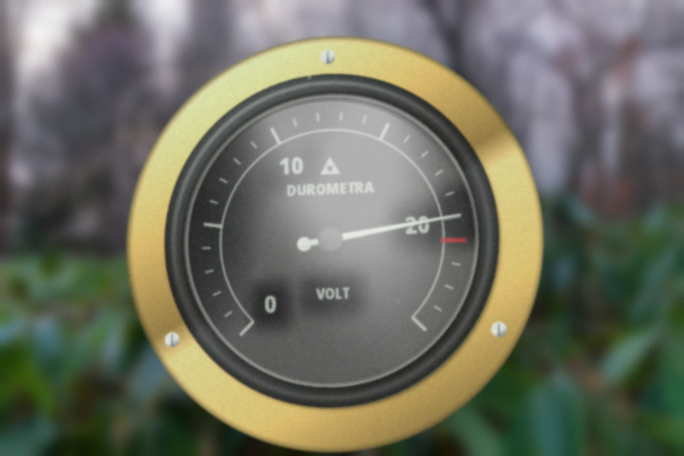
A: 20 V
